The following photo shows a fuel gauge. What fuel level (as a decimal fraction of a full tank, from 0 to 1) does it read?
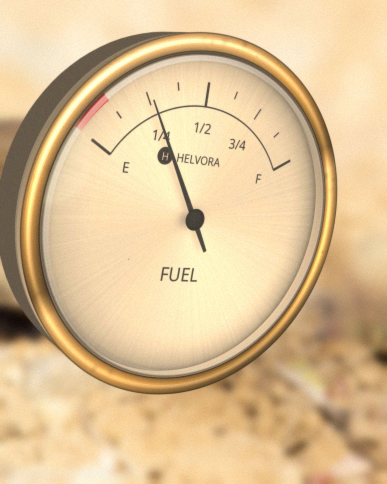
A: 0.25
